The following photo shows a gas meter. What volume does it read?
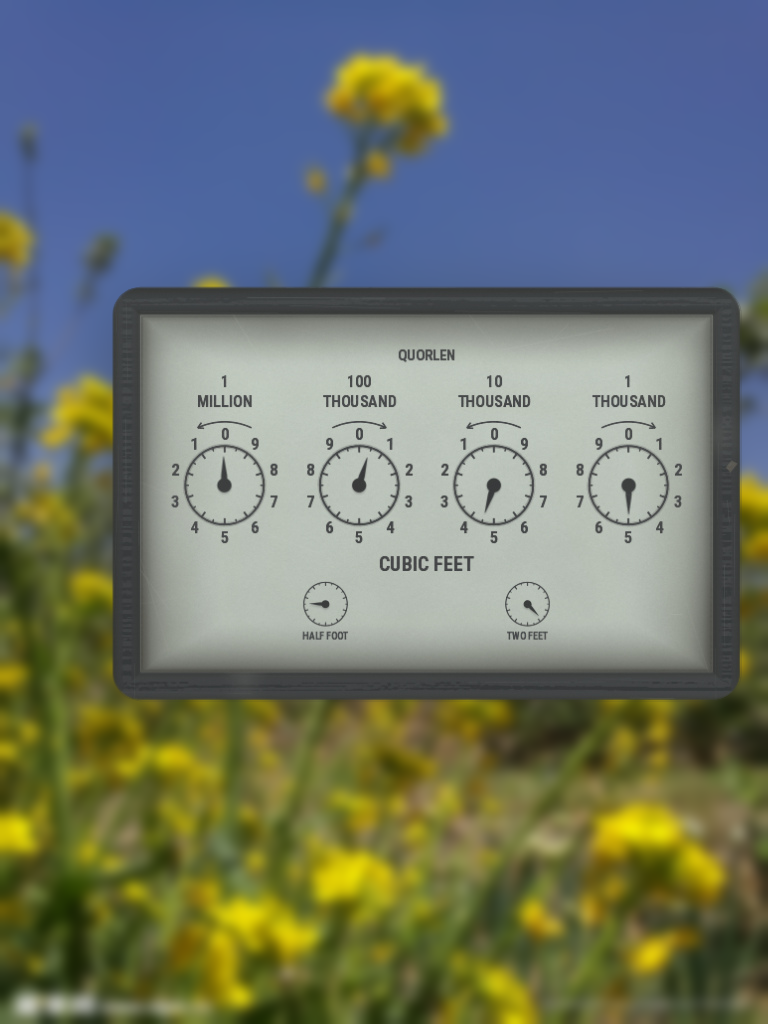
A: 4500 ft³
